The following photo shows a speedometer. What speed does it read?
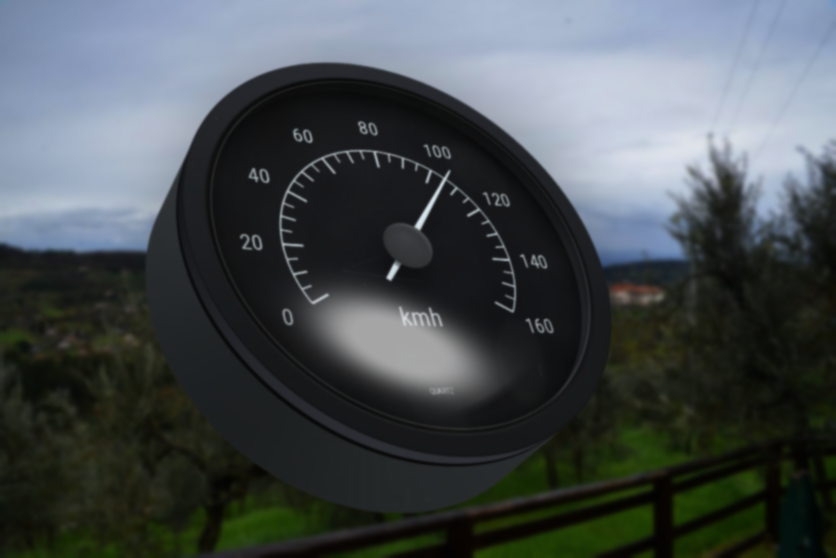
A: 105 km/h
